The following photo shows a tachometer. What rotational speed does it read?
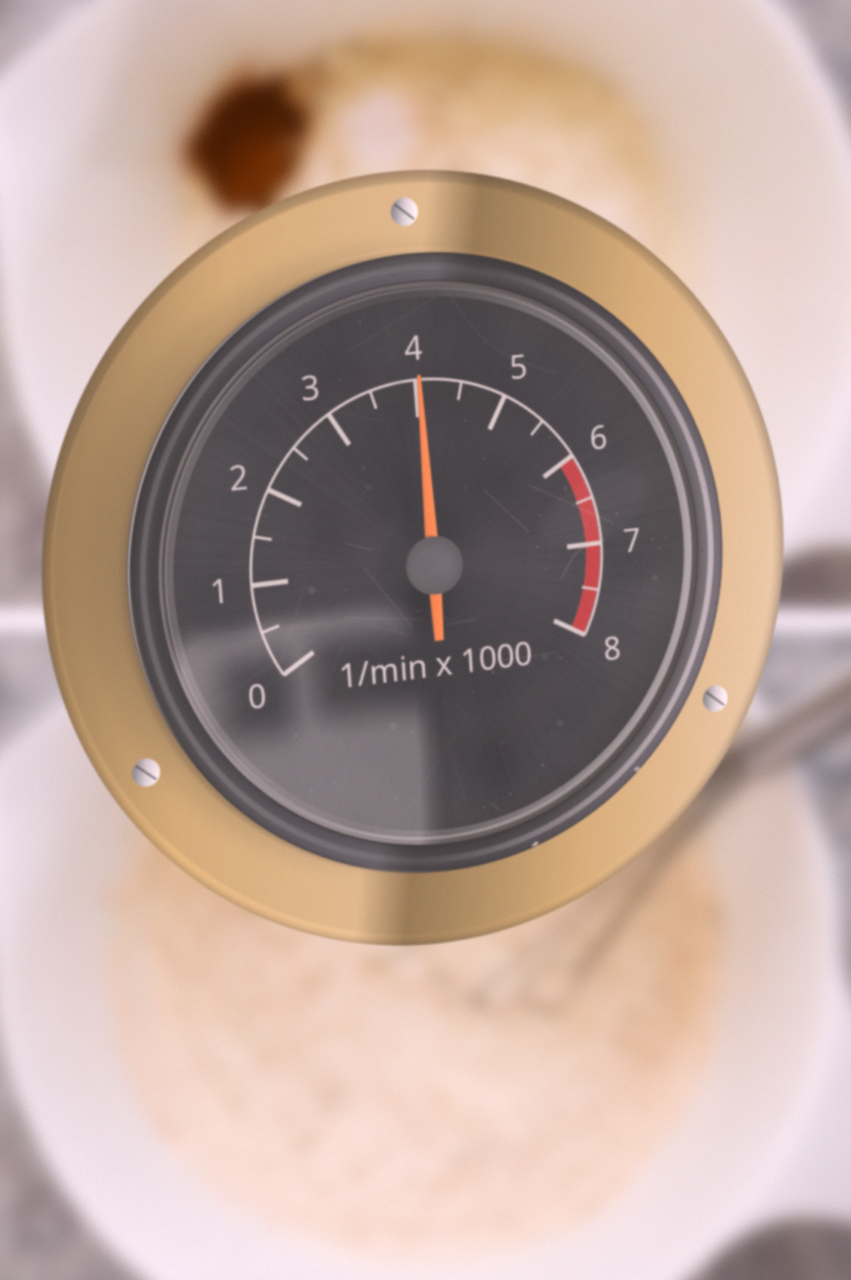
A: 4000 rpm
